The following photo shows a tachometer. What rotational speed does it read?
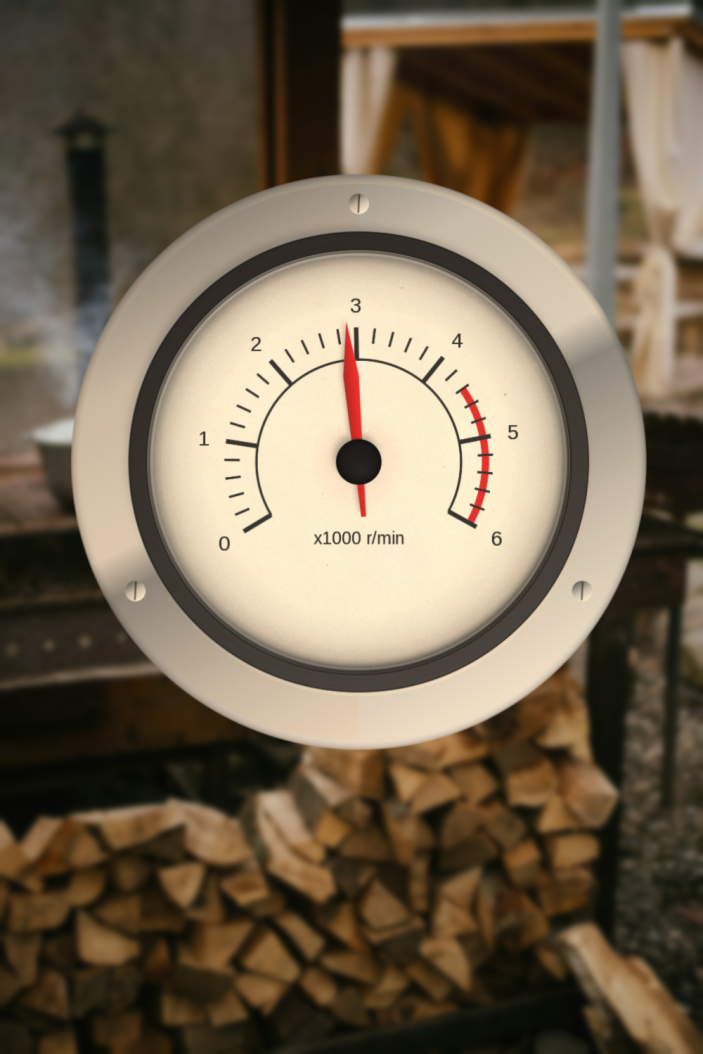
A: 2900 rpm
